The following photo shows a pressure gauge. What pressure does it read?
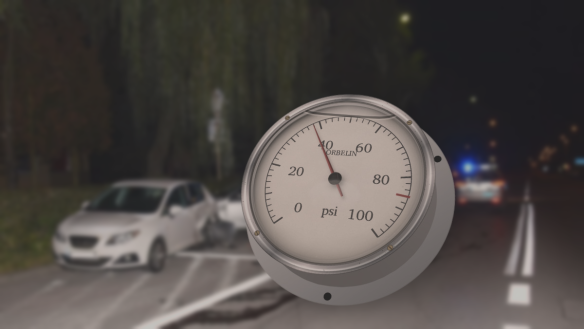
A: 38 psi
